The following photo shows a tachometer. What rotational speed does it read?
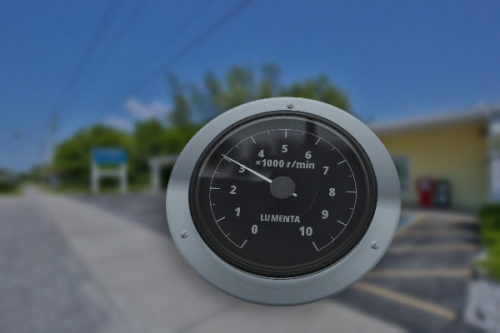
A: 3000 rpm
